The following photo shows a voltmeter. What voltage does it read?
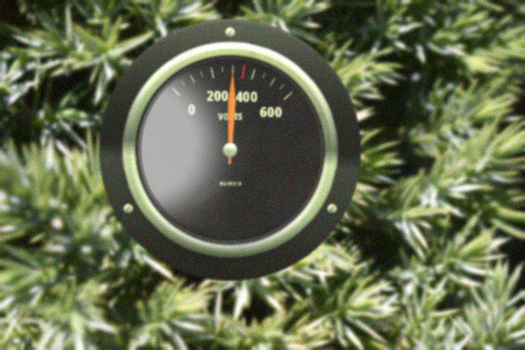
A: 300 V
